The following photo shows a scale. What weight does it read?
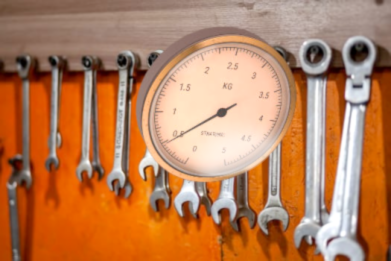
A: 0.5 kg
